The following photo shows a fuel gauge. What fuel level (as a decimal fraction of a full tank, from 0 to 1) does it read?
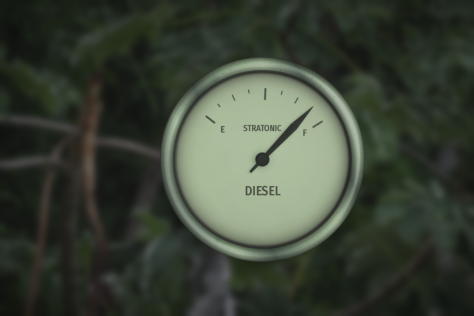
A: 0.875
